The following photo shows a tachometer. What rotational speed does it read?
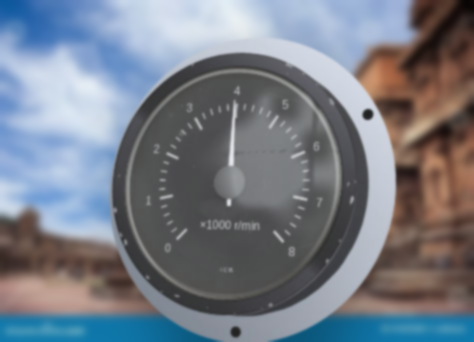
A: 4000 rpm
